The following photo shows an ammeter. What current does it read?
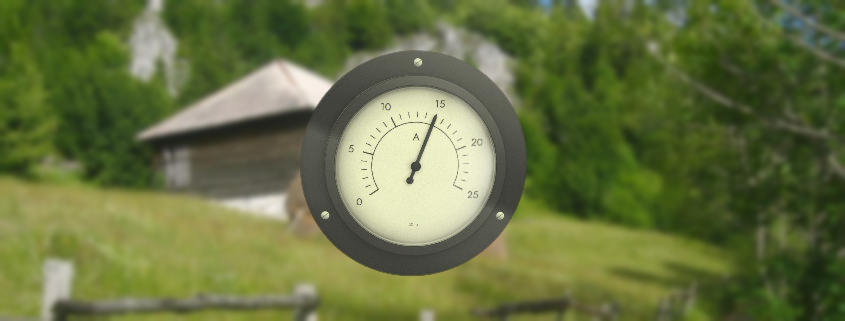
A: 15 A
